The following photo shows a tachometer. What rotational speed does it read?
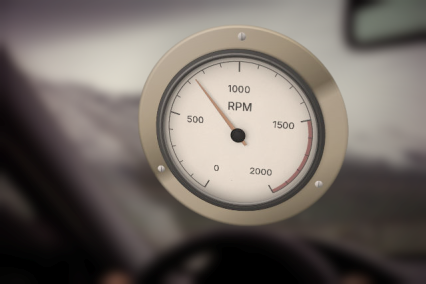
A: 750 rpm
